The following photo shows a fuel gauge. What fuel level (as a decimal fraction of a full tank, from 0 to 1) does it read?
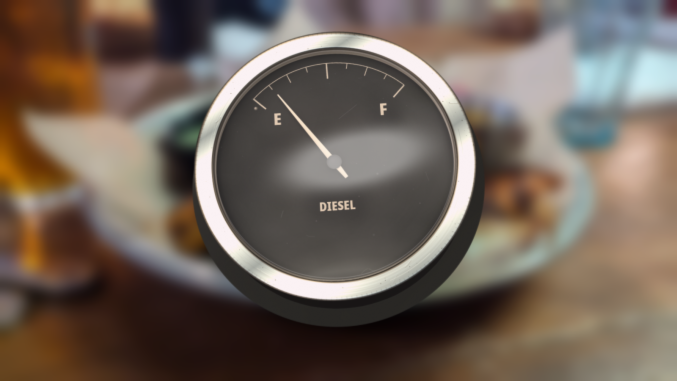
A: 0.125
